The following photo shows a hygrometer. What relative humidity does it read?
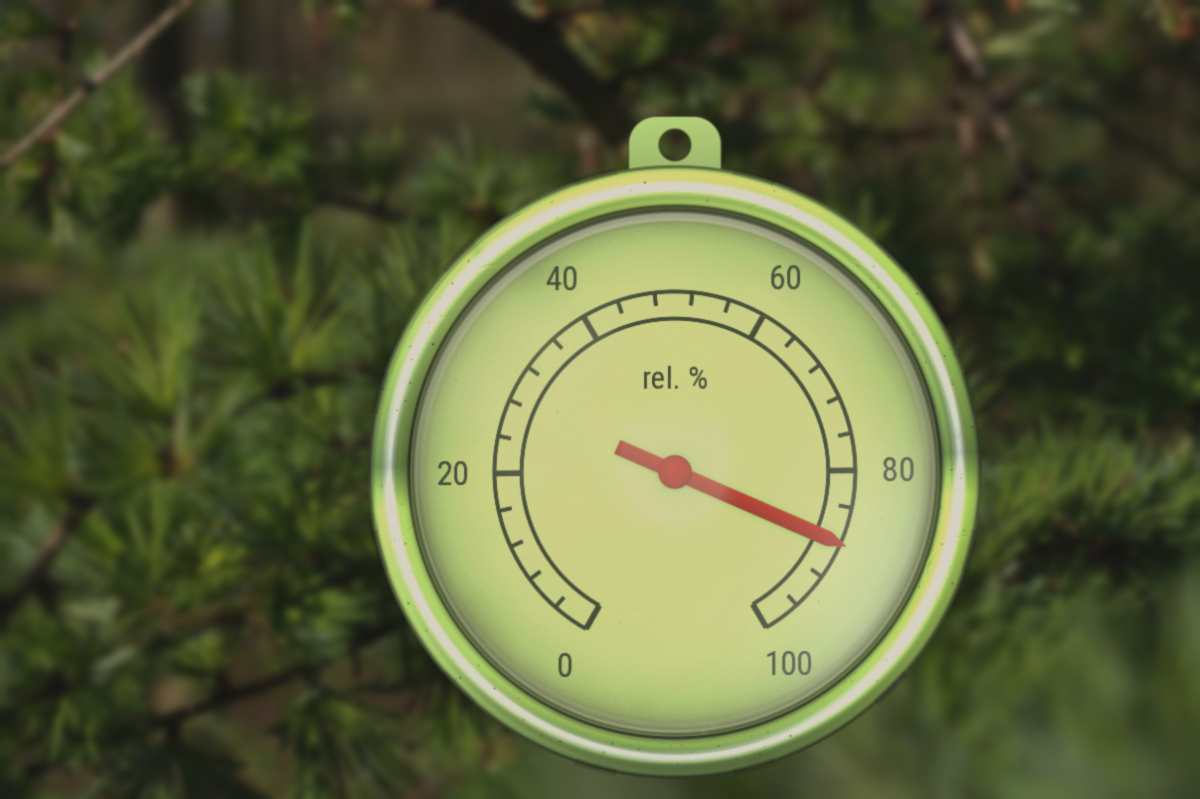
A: 88 %
